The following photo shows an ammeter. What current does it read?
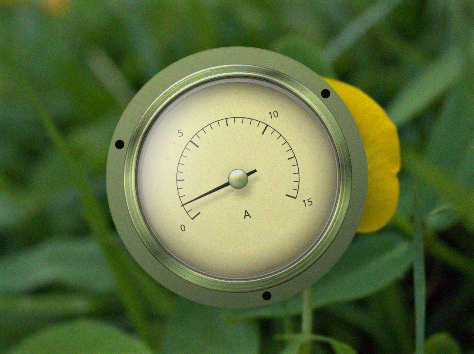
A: 1 A
